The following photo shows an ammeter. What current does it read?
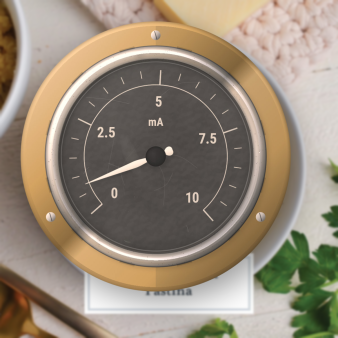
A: 0.75 mA
